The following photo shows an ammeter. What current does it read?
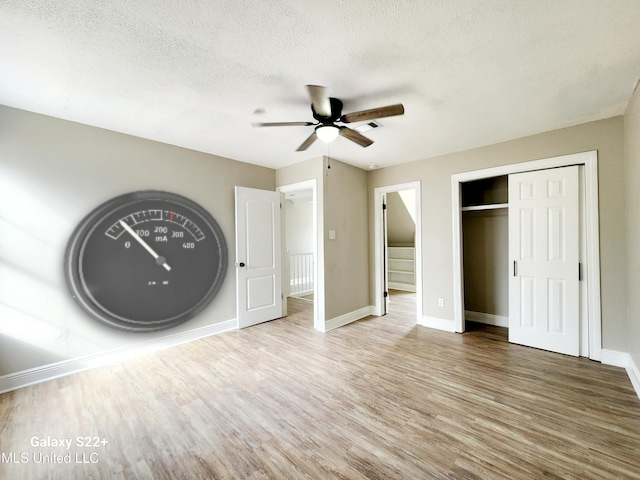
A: 60 mA
